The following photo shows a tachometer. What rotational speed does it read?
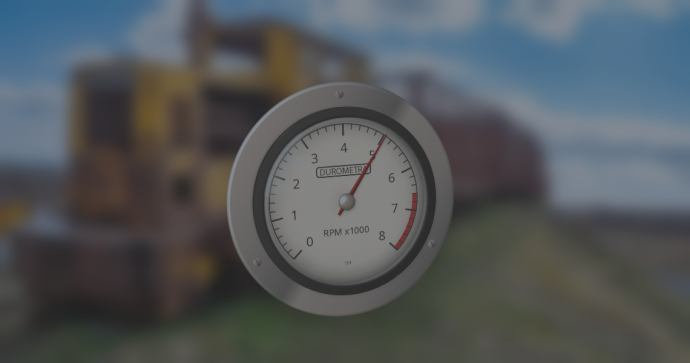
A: 5000 rpm
